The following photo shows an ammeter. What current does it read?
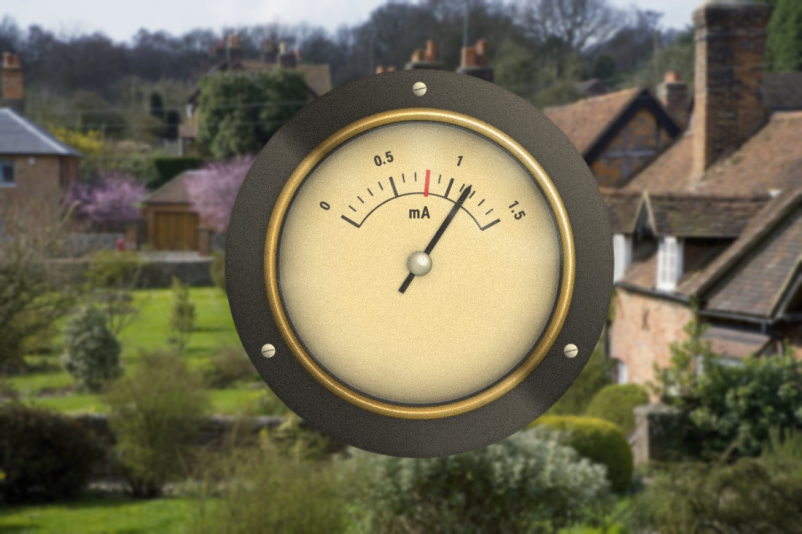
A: 1.15 mA
